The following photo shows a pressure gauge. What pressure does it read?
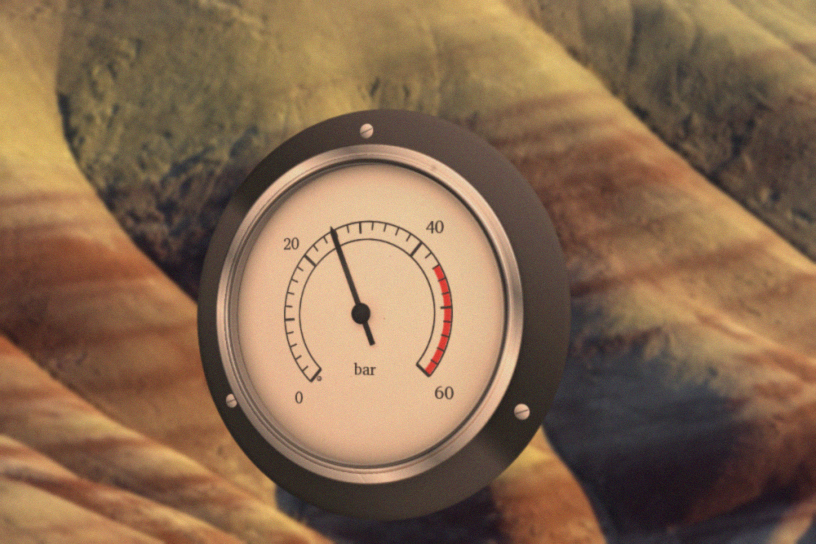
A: 26 bar
